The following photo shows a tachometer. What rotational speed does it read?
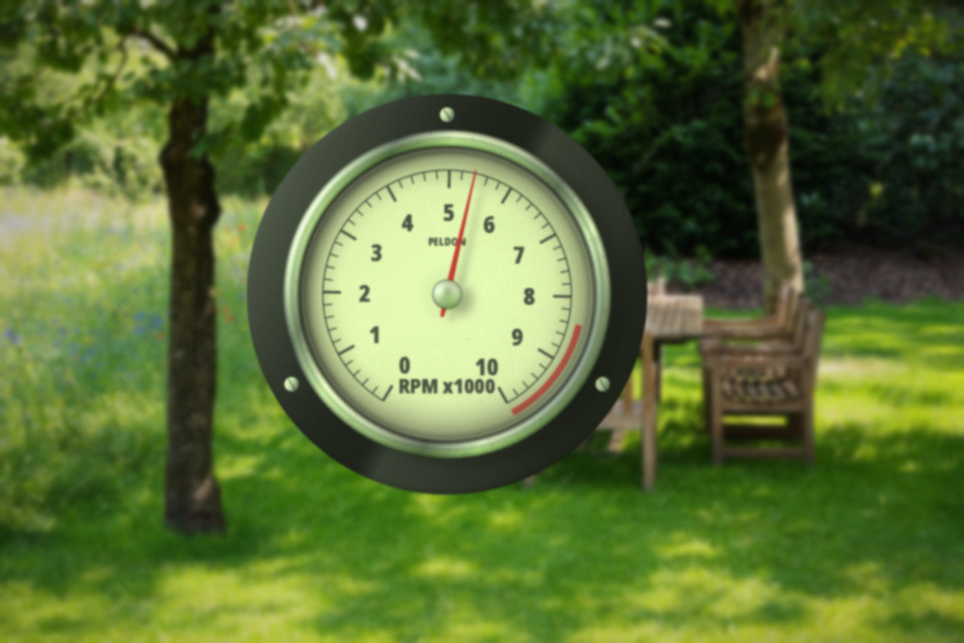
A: 5400 rpm
